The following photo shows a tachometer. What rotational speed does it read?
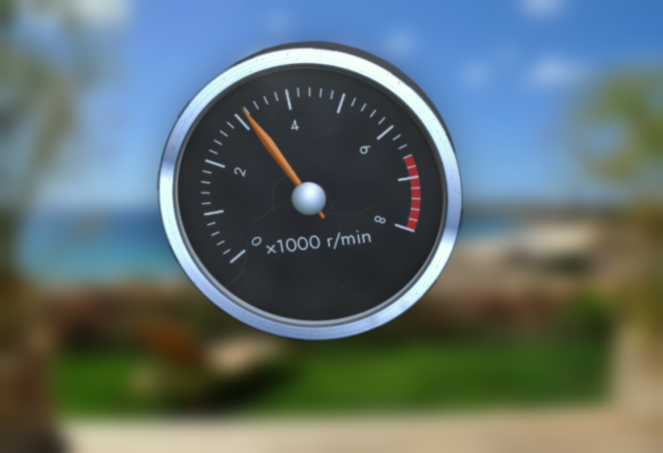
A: 3200 rpm
